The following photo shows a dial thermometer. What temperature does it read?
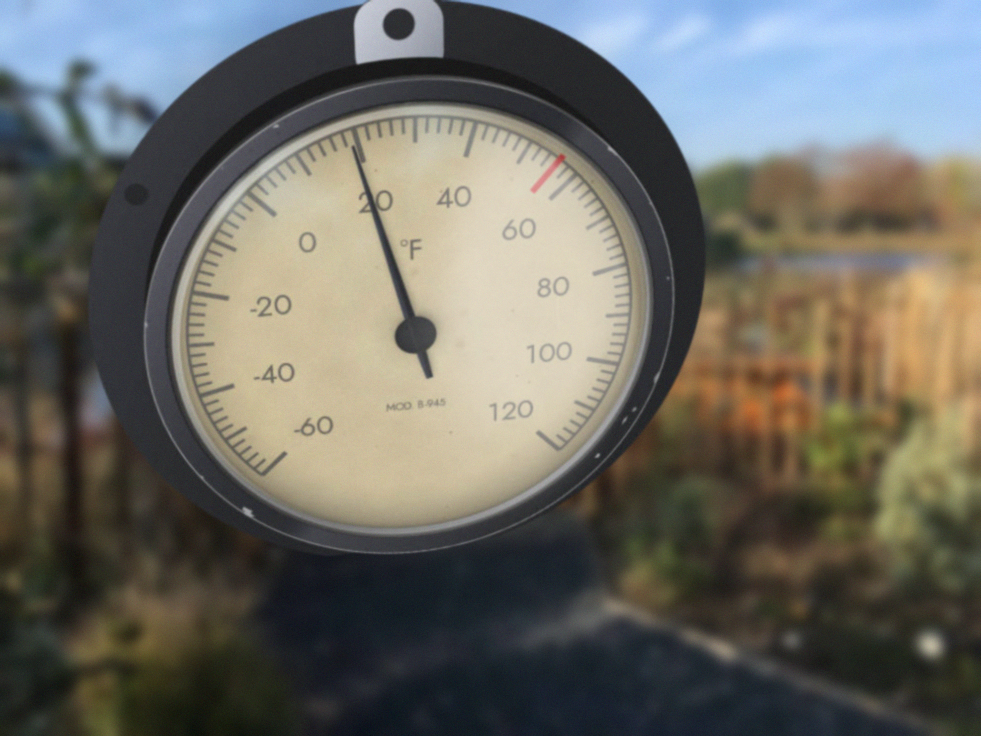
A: 19 °F
